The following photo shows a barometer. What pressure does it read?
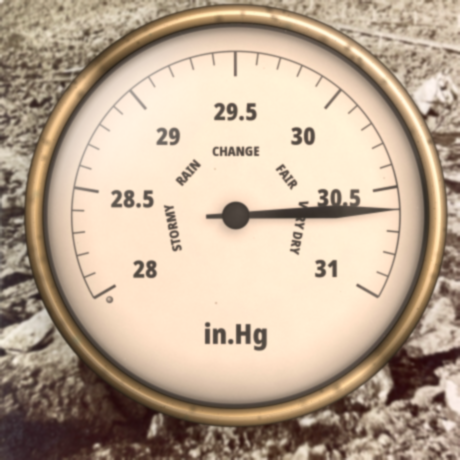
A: 30.6 inHg
